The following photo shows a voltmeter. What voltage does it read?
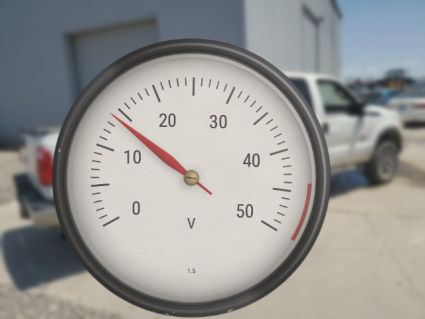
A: 14 V
